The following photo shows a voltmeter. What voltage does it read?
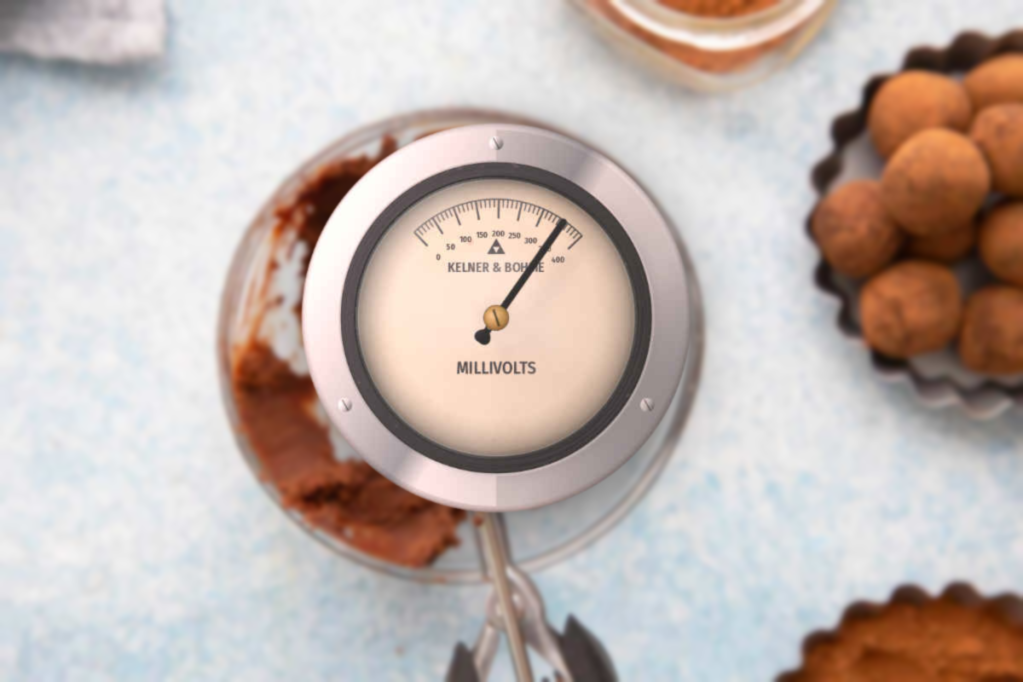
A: 350 mV
